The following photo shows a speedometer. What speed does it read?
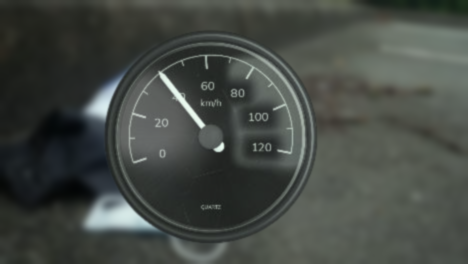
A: 40 km/h
